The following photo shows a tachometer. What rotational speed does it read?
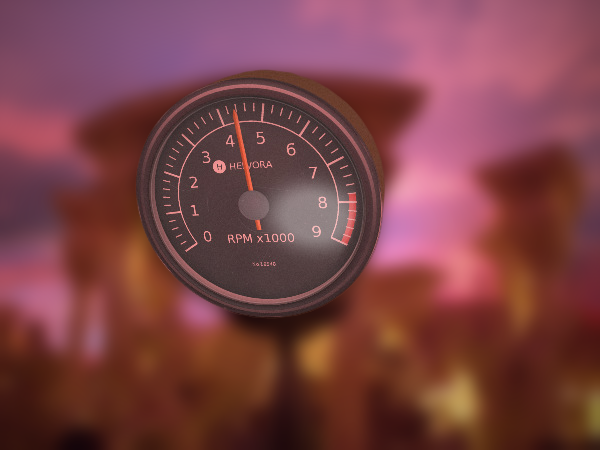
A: 4400 rpm
